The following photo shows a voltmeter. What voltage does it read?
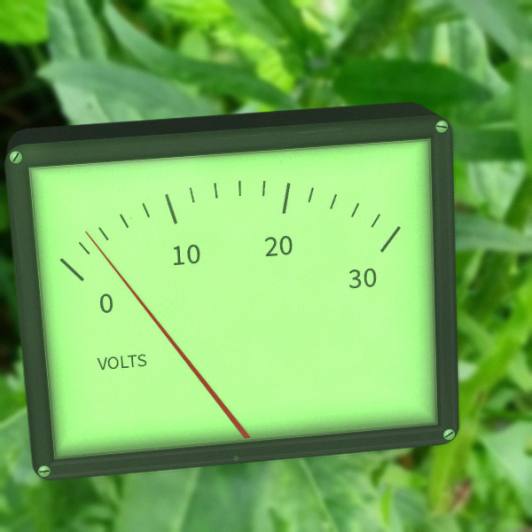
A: 3 V
